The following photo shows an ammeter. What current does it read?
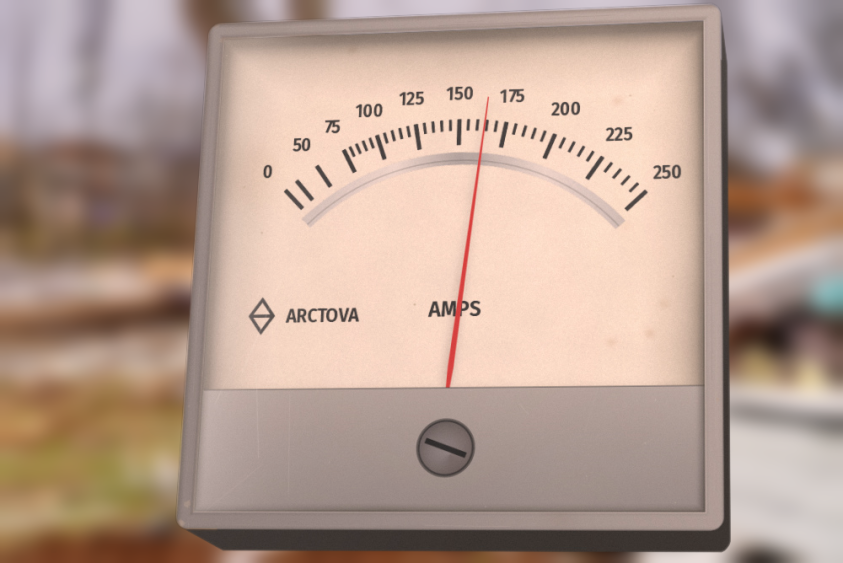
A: 165 A
